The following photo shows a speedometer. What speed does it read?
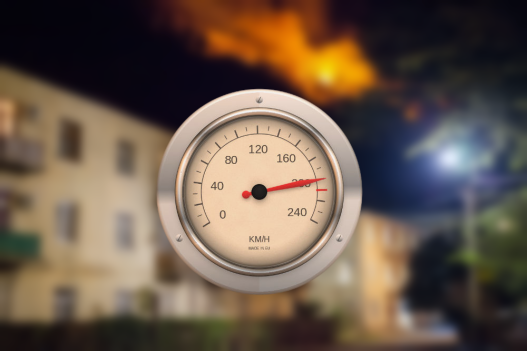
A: 200 km/h
